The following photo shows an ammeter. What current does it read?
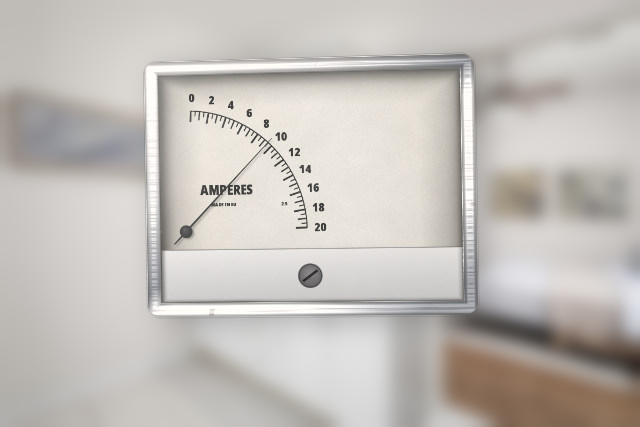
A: 9.5 A
